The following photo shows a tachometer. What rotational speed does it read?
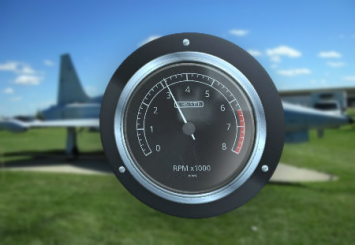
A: 3200 rpm
